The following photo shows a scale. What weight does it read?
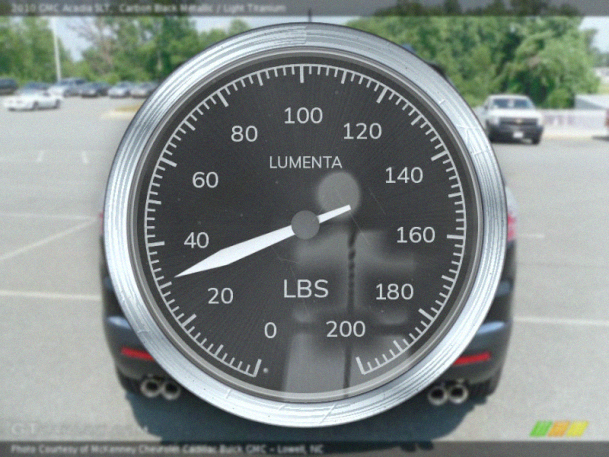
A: 31 lb
